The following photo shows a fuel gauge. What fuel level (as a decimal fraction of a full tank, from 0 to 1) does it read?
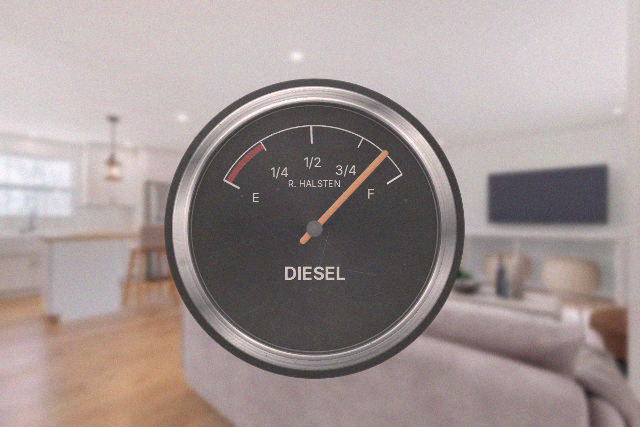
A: 0.875
